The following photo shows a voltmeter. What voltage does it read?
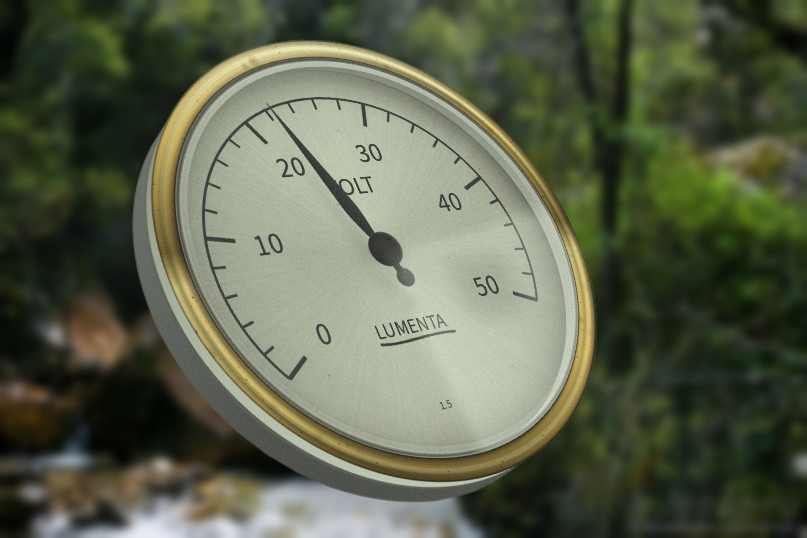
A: 22 V
